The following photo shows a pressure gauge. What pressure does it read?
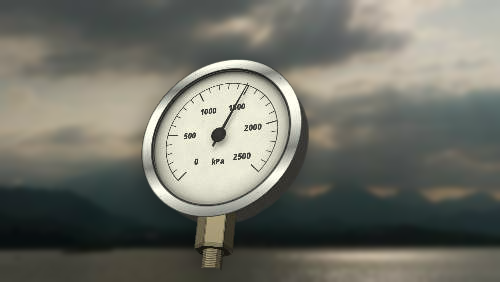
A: 1500 kPa
